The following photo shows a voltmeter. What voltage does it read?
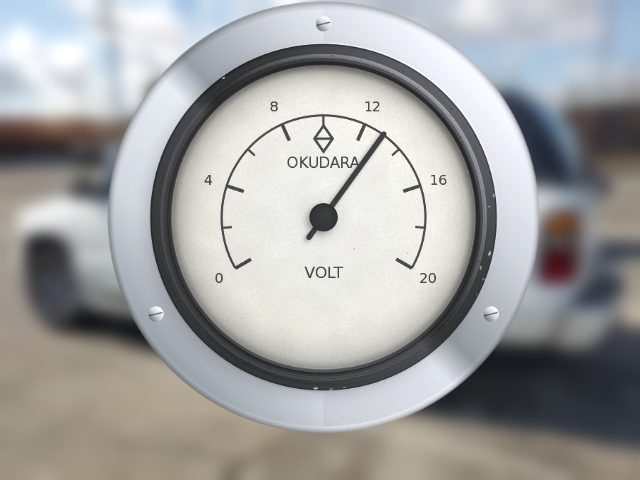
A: 13 V
